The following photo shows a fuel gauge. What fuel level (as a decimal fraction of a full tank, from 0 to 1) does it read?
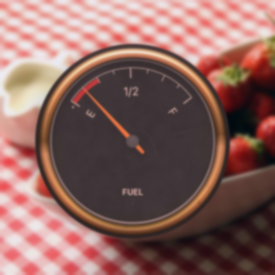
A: 0.125
